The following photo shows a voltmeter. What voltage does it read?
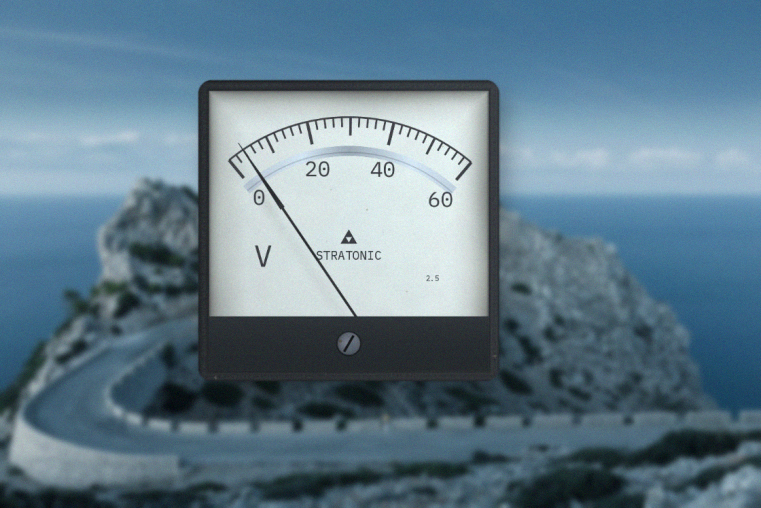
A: 4 V
